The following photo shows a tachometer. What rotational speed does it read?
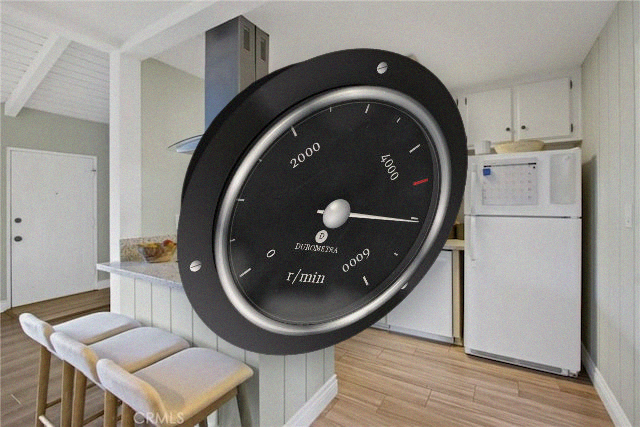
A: 5000 rpm
